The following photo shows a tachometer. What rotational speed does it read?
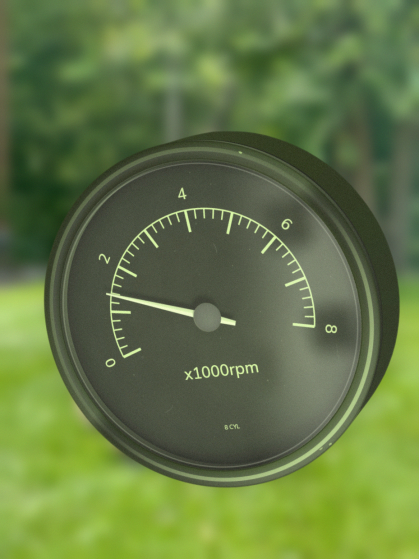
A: 1400 rpm
